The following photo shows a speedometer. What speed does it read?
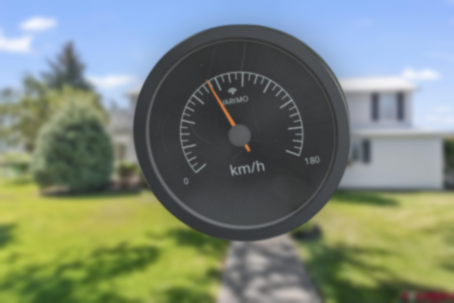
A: 75 km/h
